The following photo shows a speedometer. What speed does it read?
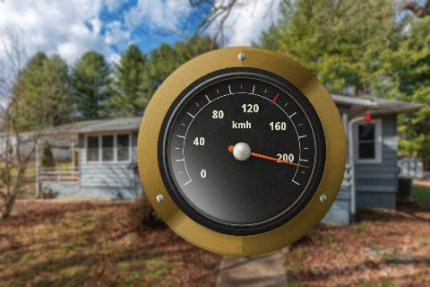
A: 205 km/h
